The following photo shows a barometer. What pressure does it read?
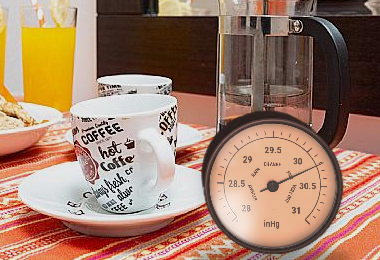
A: 30.2 inHg
